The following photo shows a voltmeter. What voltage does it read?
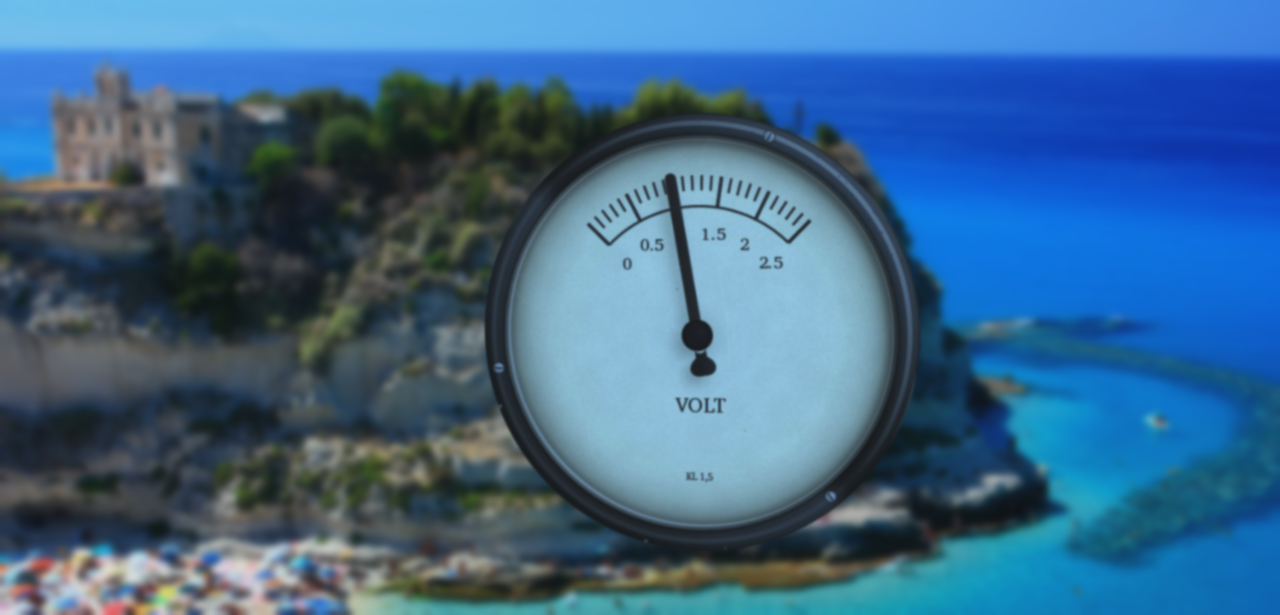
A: 1 V
